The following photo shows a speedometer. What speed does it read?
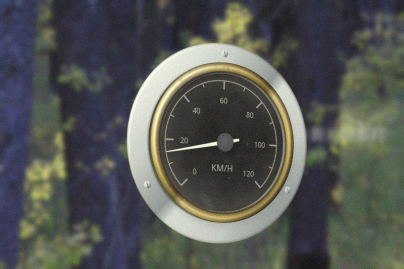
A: 15 km/h
